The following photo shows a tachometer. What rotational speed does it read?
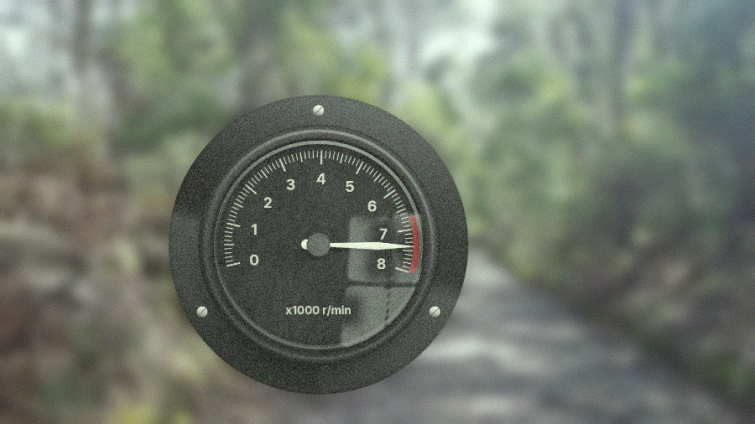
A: 7400 rpm
